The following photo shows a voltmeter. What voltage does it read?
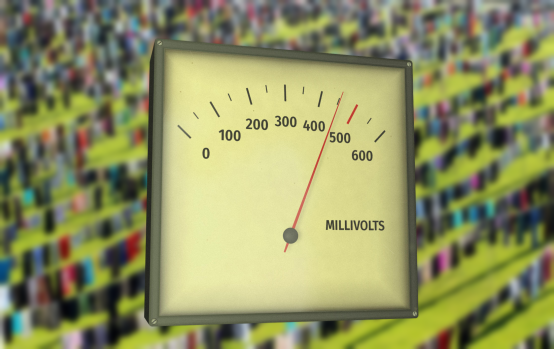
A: 450 mV
